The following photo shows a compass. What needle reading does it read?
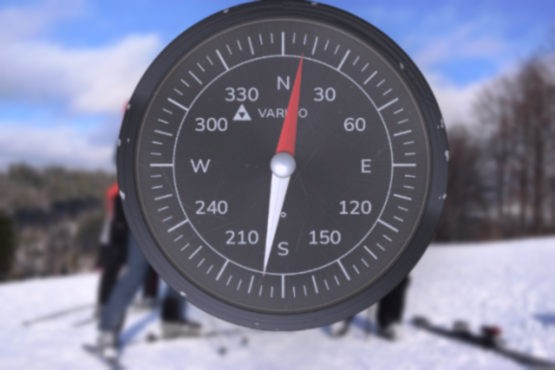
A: 10 °
